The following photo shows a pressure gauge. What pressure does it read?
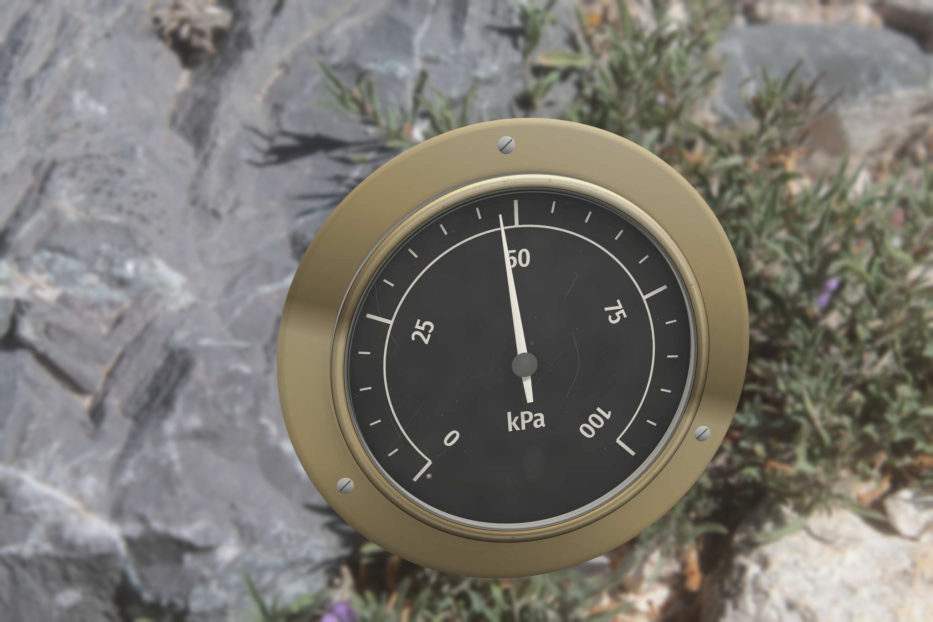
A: 47.5 kPa
